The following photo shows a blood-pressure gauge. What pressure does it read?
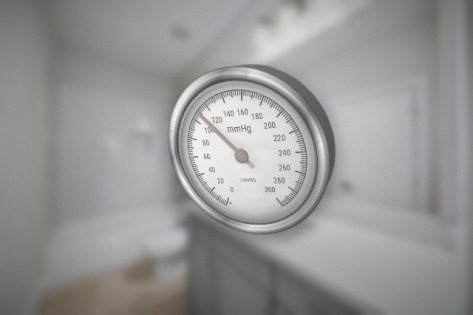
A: 110 mmHg
